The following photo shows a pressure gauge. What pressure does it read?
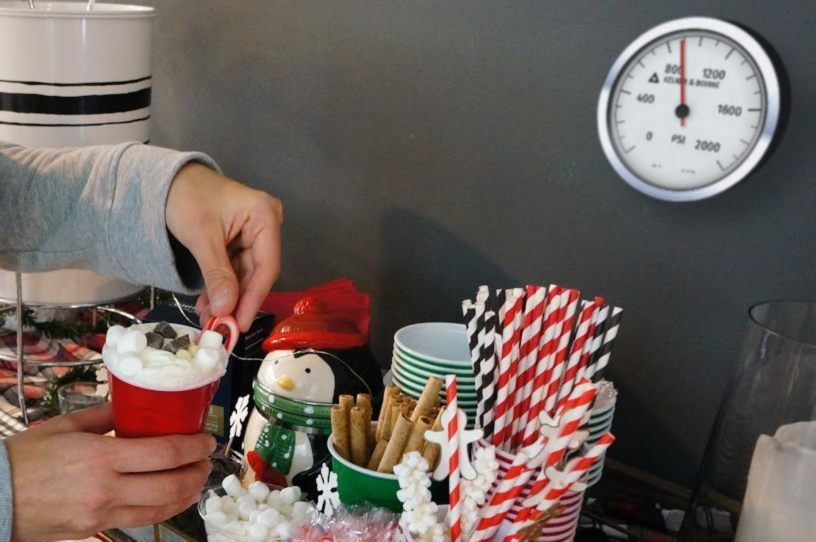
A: 900 psi
